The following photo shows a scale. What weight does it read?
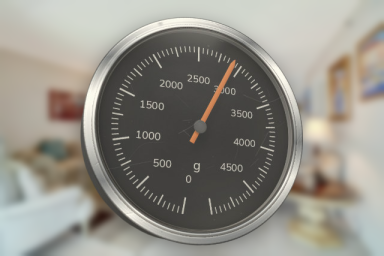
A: 2900 g
